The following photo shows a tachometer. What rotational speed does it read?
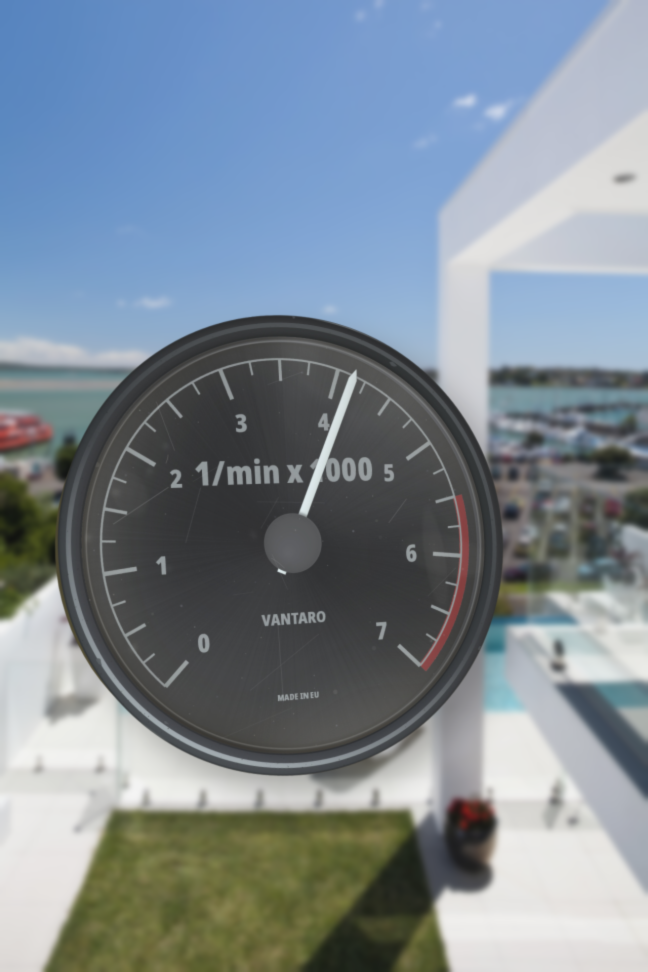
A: 4125 rpm
